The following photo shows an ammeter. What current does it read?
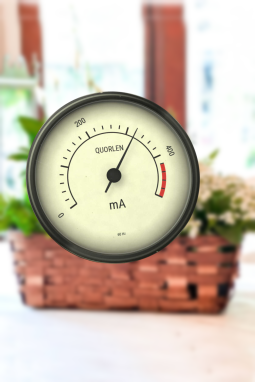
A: 320 mA
